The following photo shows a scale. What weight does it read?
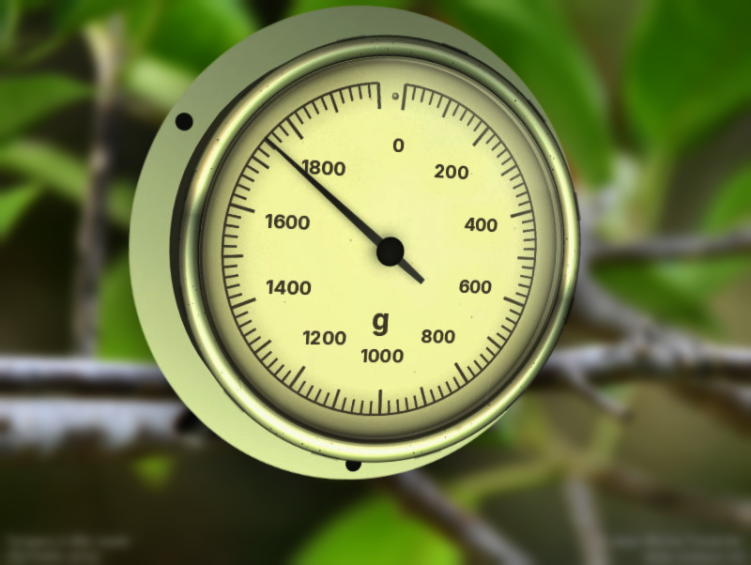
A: 1740 g
